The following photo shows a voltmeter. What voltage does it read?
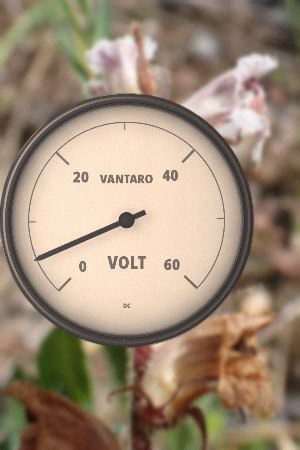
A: 5 V
